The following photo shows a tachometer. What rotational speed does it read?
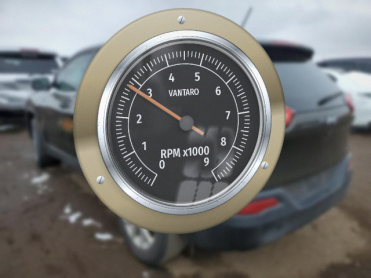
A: 2800 rpm
